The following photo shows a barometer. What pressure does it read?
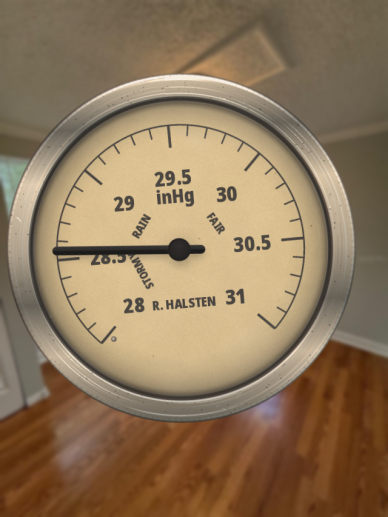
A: 28.55 inHg
